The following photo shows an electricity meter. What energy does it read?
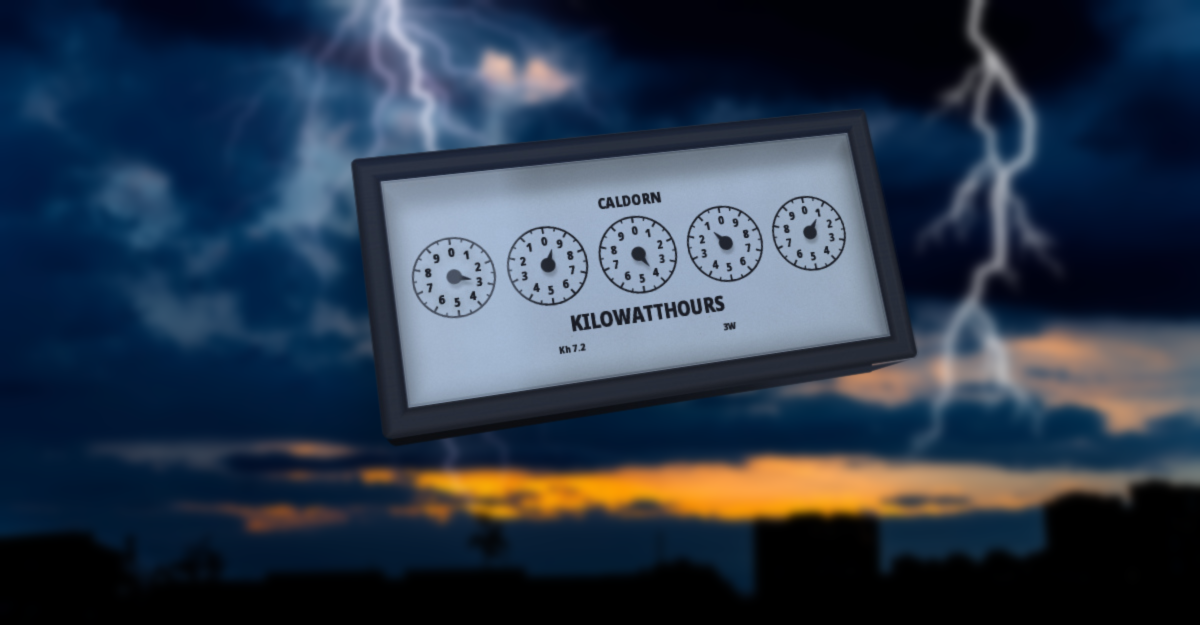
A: 29411 kWh
